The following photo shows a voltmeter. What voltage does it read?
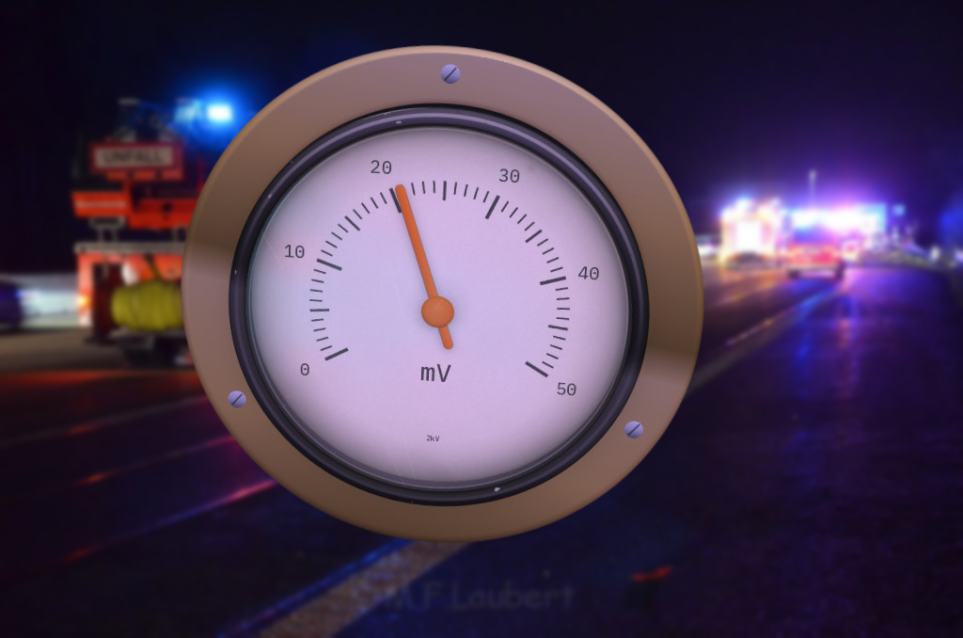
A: 21 mV
